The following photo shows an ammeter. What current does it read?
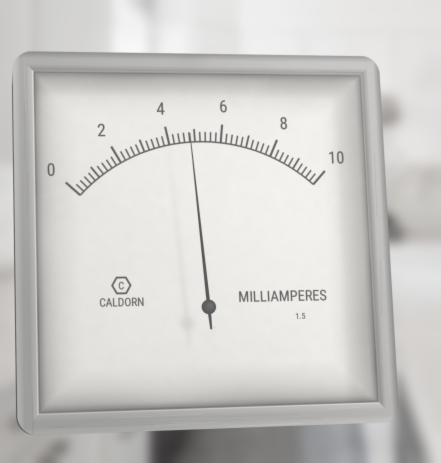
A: 4.8 mA
